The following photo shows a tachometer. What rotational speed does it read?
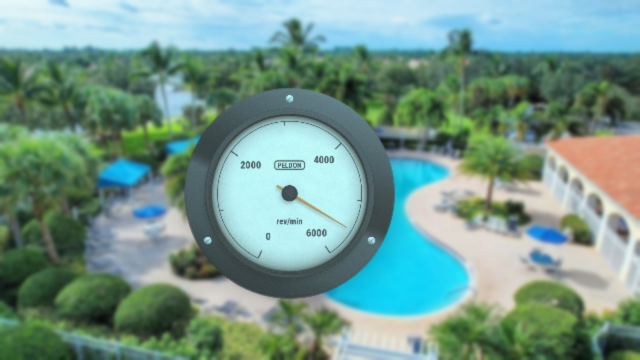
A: 5500 rpm
